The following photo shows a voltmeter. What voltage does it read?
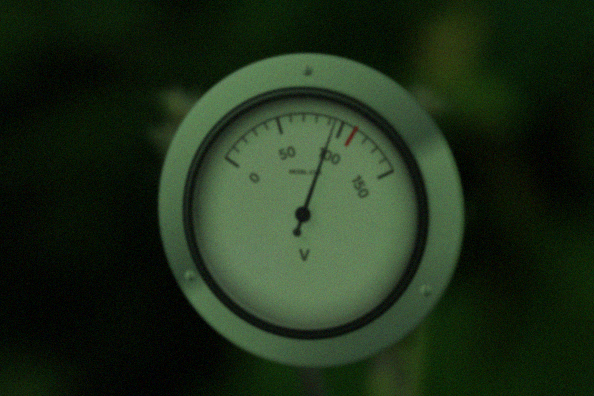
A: 95 V
